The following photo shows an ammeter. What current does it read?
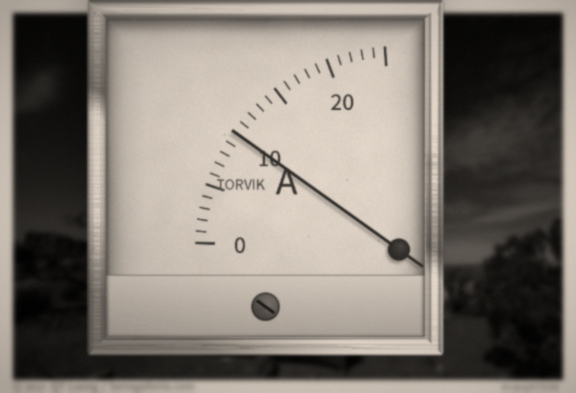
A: 10 A
